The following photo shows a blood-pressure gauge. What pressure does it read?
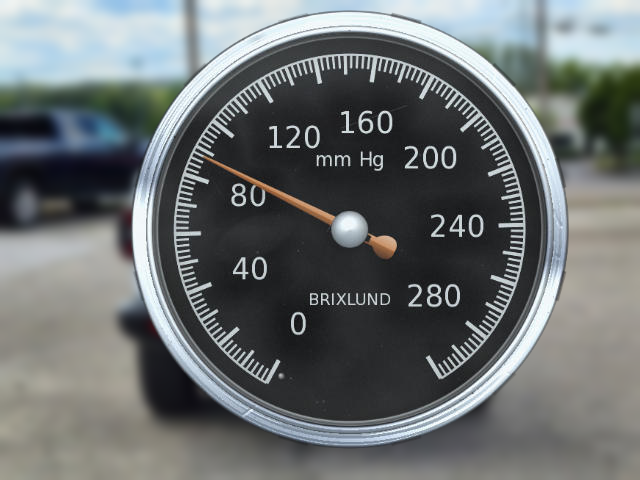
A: 88 mmHg
